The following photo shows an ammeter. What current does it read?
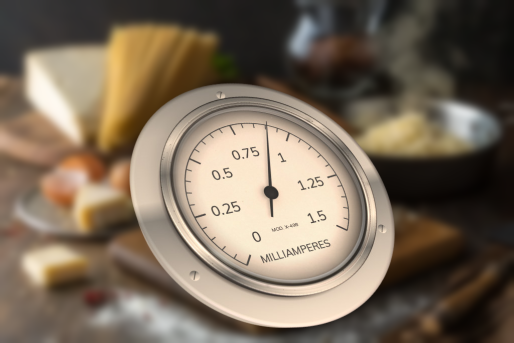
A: 0.9 mA
